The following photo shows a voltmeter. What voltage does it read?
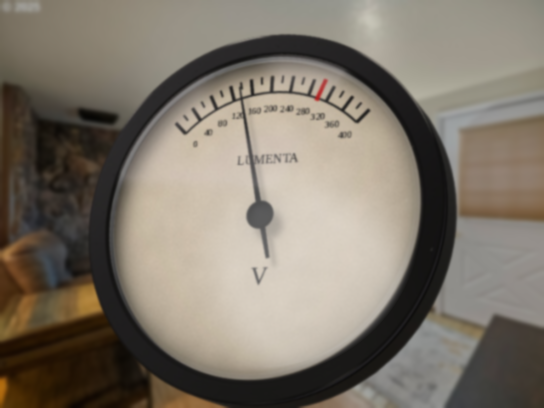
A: 140 V
